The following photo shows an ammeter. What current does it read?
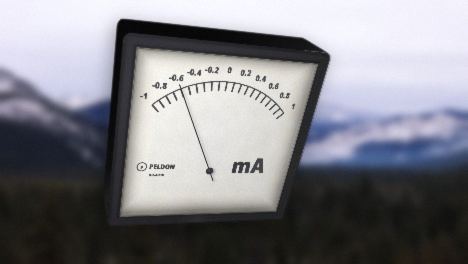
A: -0.6 mA
